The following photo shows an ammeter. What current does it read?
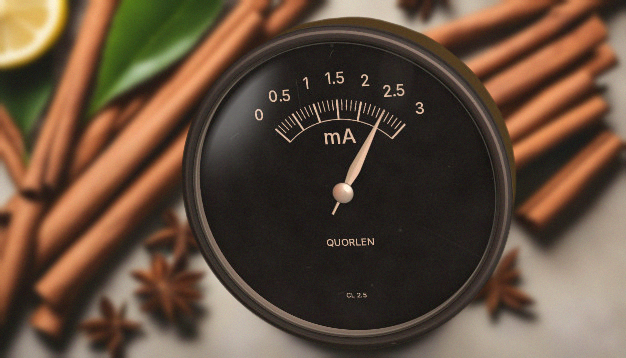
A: 2.5 mA
